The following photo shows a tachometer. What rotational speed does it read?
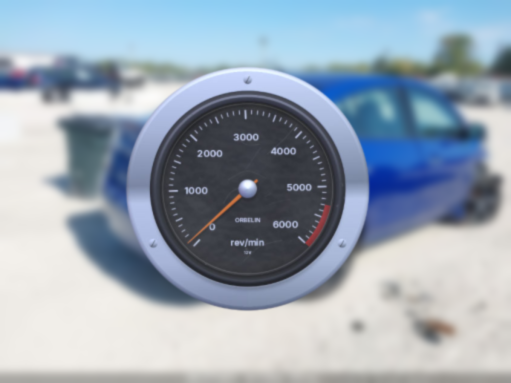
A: 100 rpm
